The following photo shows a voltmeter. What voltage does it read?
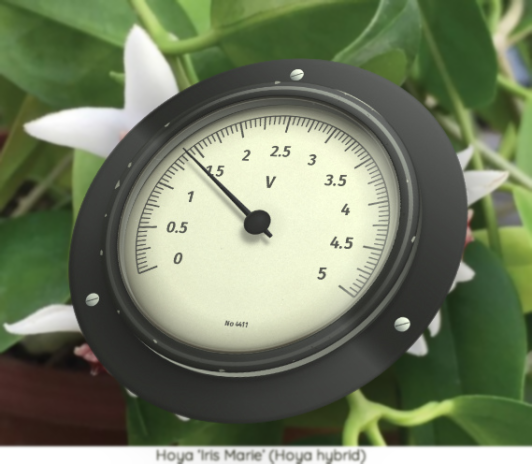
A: 1.4 V
